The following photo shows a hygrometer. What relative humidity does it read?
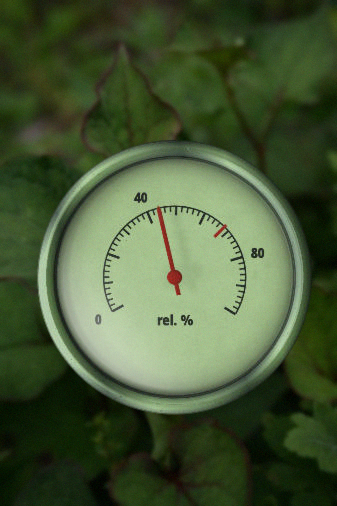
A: 44 %
